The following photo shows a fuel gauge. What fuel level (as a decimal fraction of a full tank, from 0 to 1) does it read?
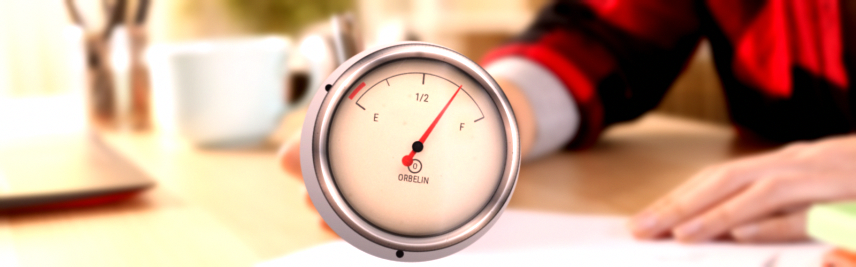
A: 0.75
